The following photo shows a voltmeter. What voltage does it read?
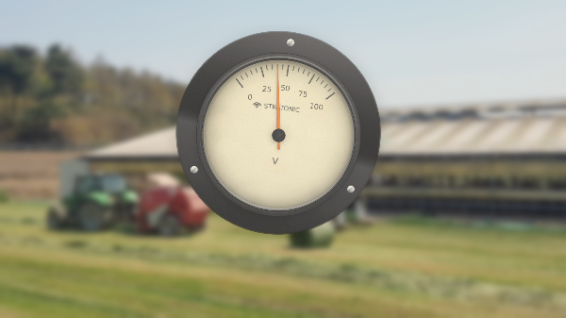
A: 40 V
